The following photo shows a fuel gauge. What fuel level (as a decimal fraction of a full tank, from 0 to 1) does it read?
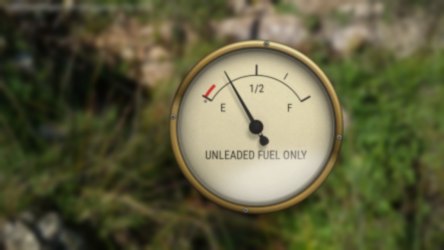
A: 0.25
